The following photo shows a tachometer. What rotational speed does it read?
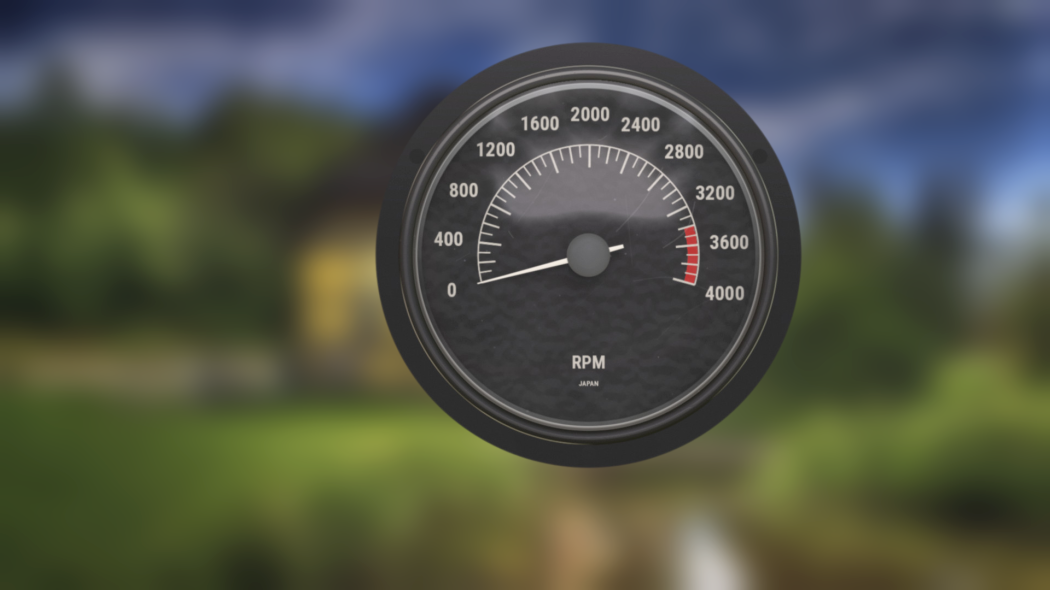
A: 0 rpm
